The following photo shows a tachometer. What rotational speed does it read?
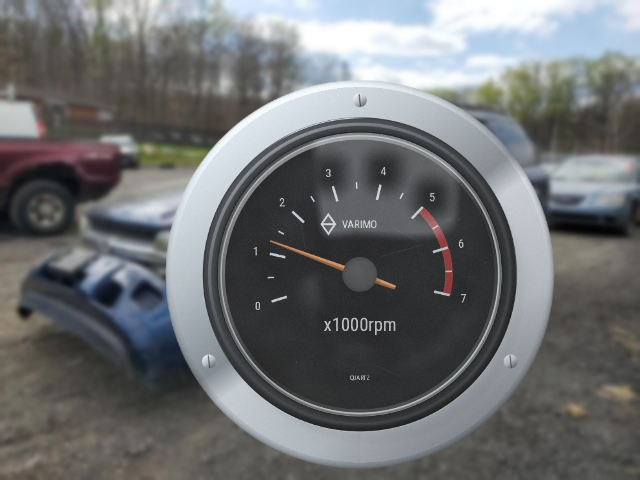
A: 1250 rpm
